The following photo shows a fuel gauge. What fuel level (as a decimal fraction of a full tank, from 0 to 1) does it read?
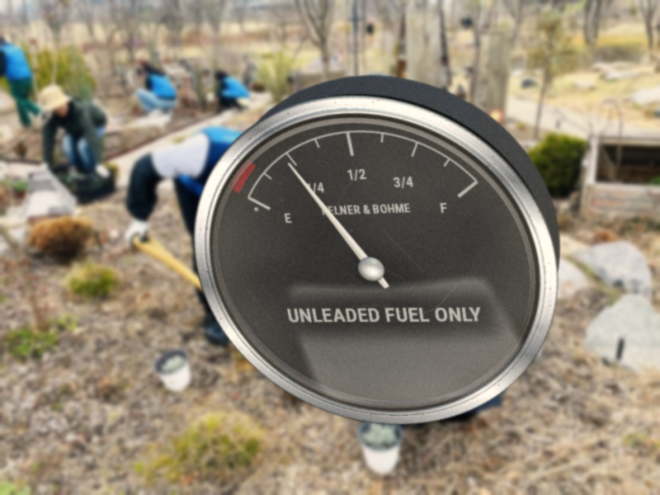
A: 0.25
